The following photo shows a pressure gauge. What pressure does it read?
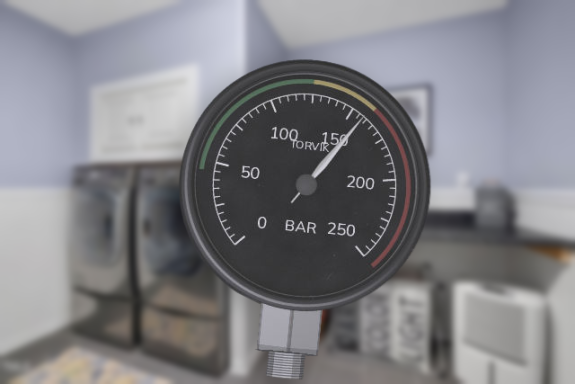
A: 157.5 bar
